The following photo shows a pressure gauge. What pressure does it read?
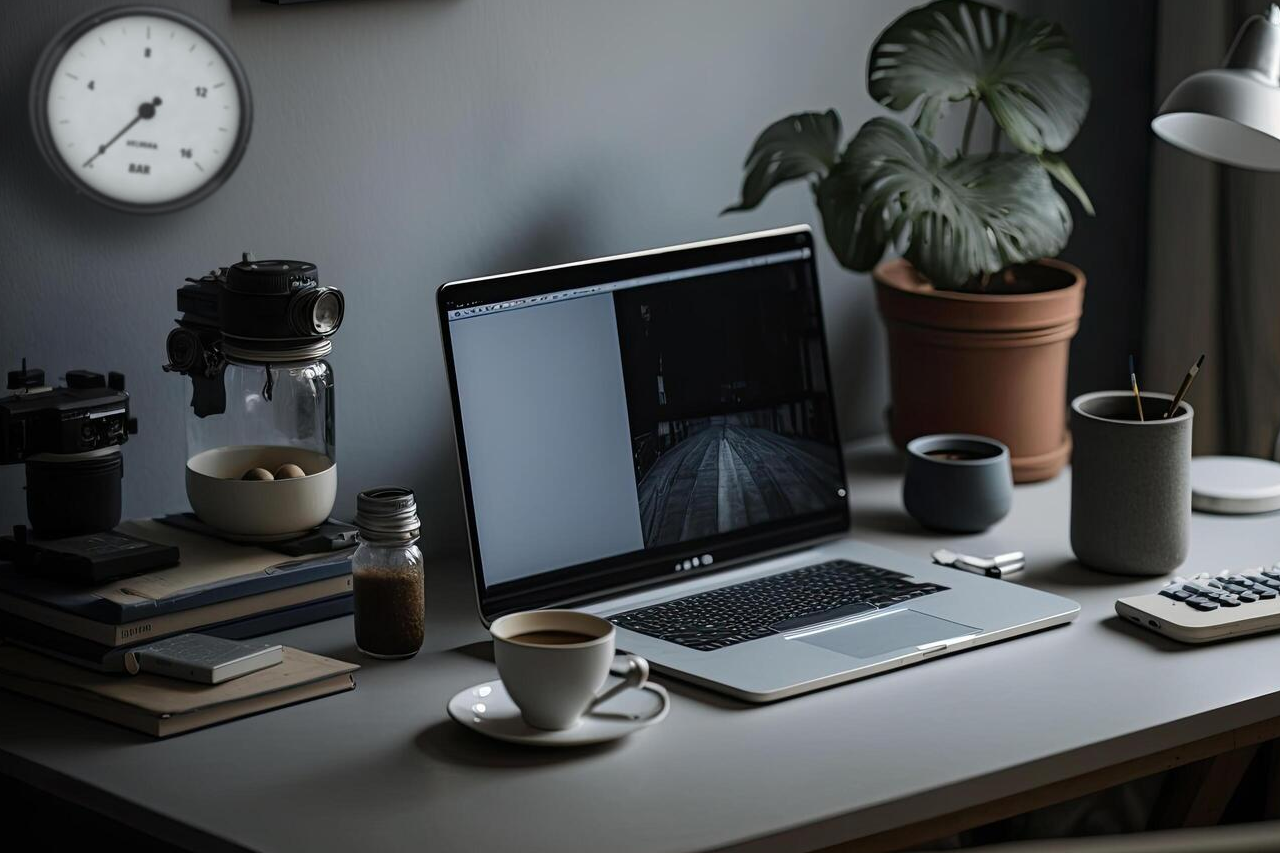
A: 0 bar
